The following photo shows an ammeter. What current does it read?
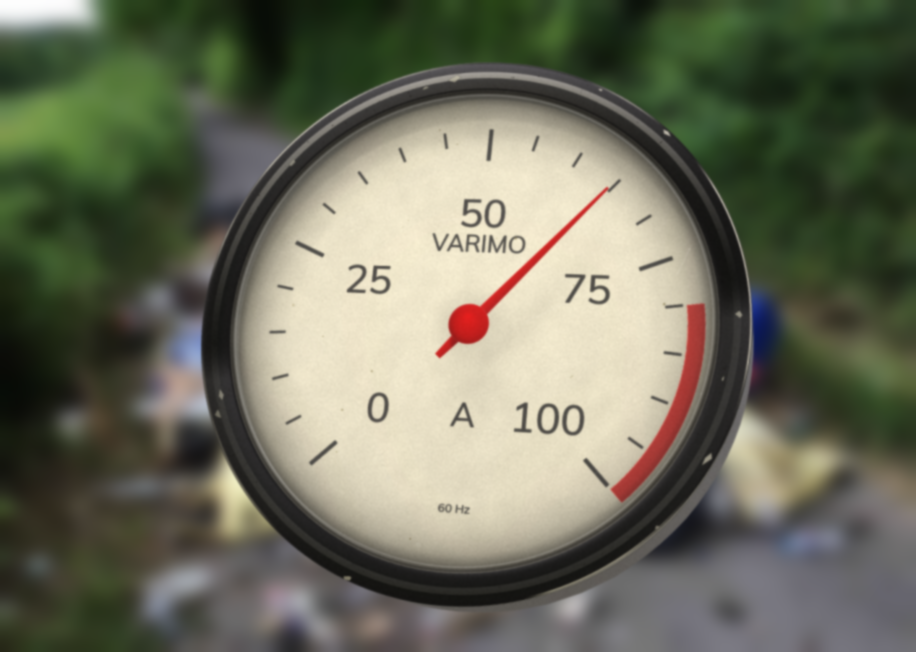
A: 65 A
